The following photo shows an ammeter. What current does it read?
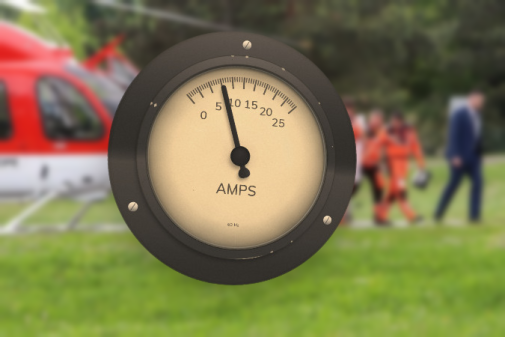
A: 7.5 A
